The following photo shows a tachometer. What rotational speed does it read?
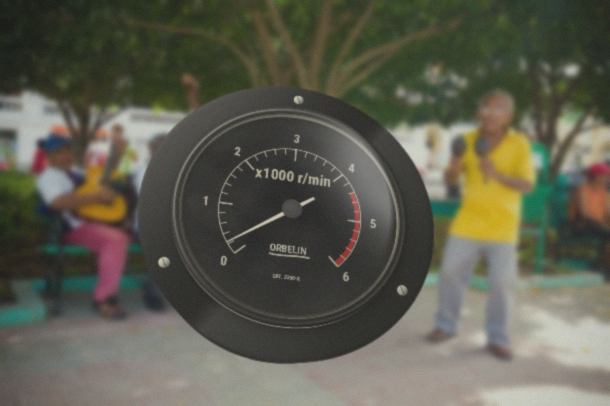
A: 200 rpm
